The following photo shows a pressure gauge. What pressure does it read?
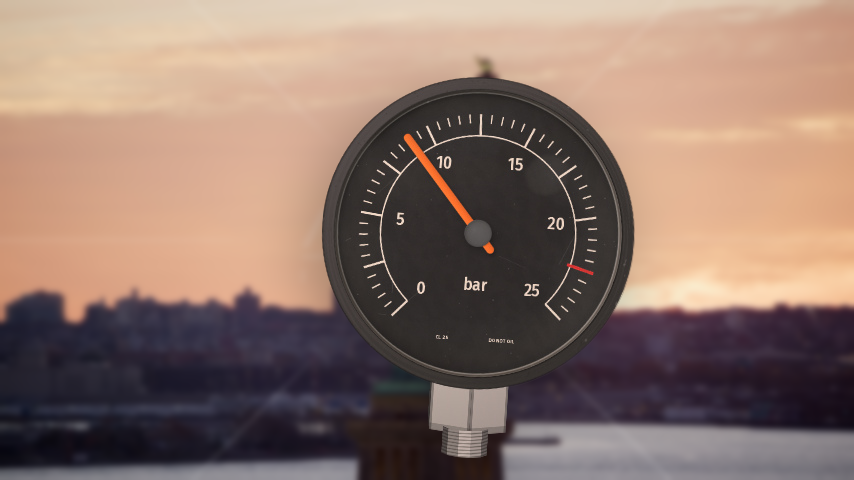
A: 9 bar
